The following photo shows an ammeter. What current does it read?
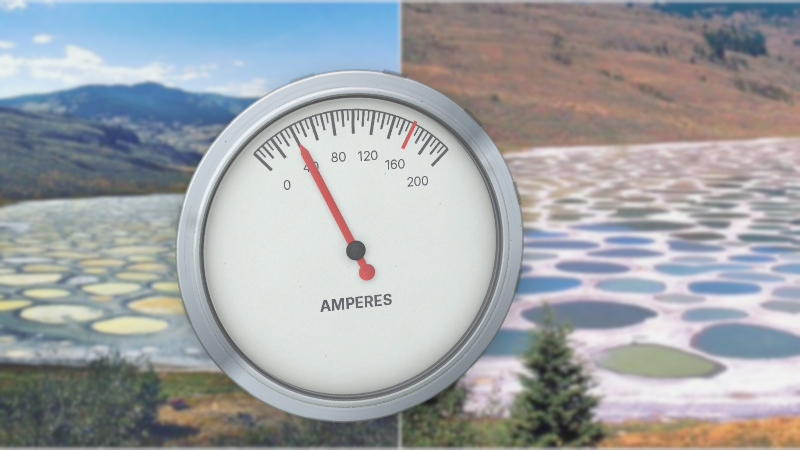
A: 40 A
